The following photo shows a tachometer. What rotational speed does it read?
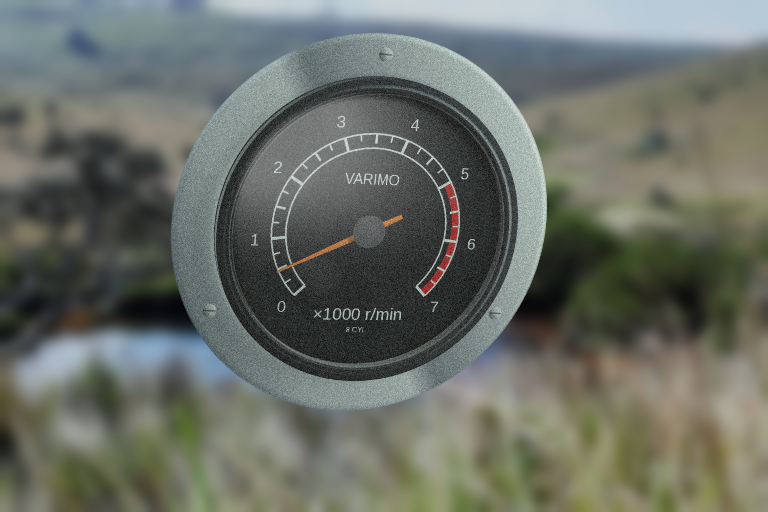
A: 500 rpm
